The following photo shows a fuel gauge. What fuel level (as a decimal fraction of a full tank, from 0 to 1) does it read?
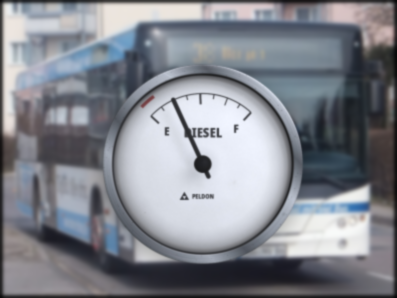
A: 0.25
